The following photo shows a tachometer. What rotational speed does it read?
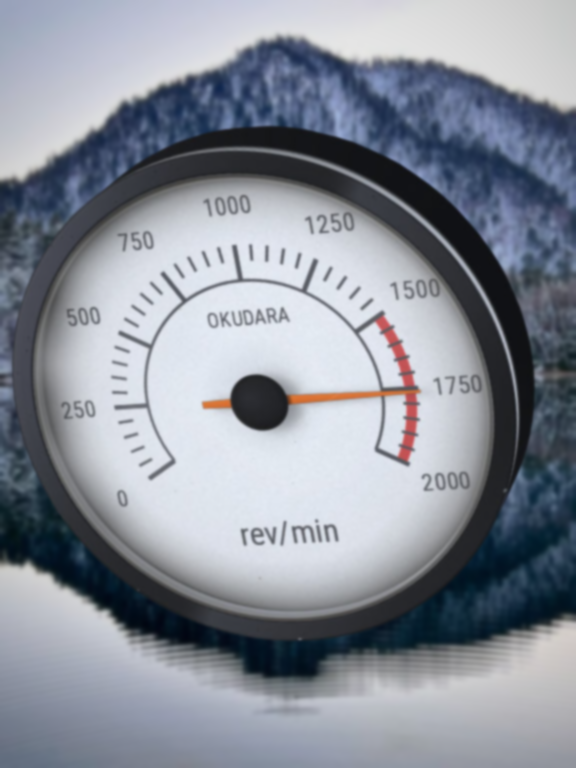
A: 1750 rpm
